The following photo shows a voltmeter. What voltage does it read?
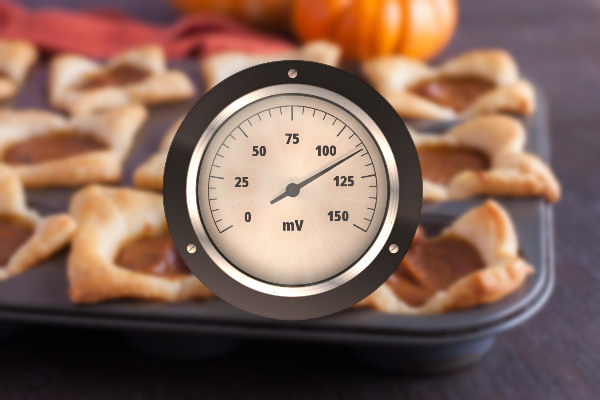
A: 112.5 mV
